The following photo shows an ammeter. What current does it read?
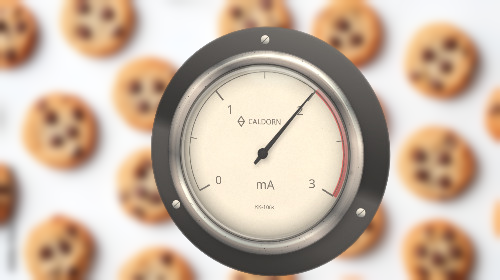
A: 2 mA
